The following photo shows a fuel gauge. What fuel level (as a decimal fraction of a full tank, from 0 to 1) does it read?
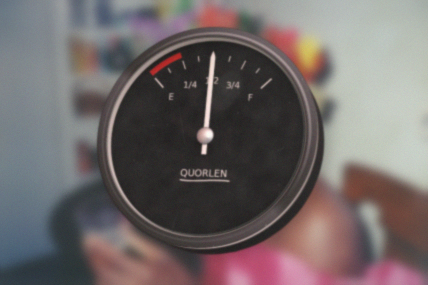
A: 0.5
